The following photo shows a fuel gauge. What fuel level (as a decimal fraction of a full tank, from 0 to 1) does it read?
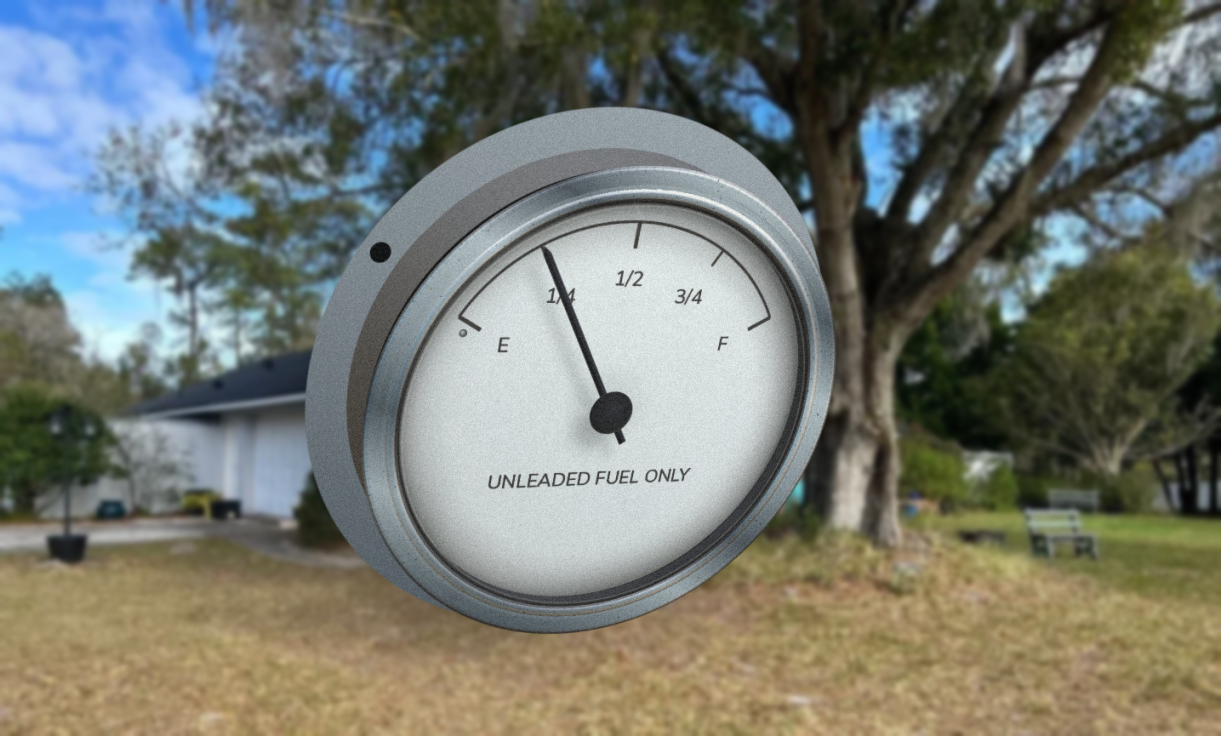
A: 0.25
